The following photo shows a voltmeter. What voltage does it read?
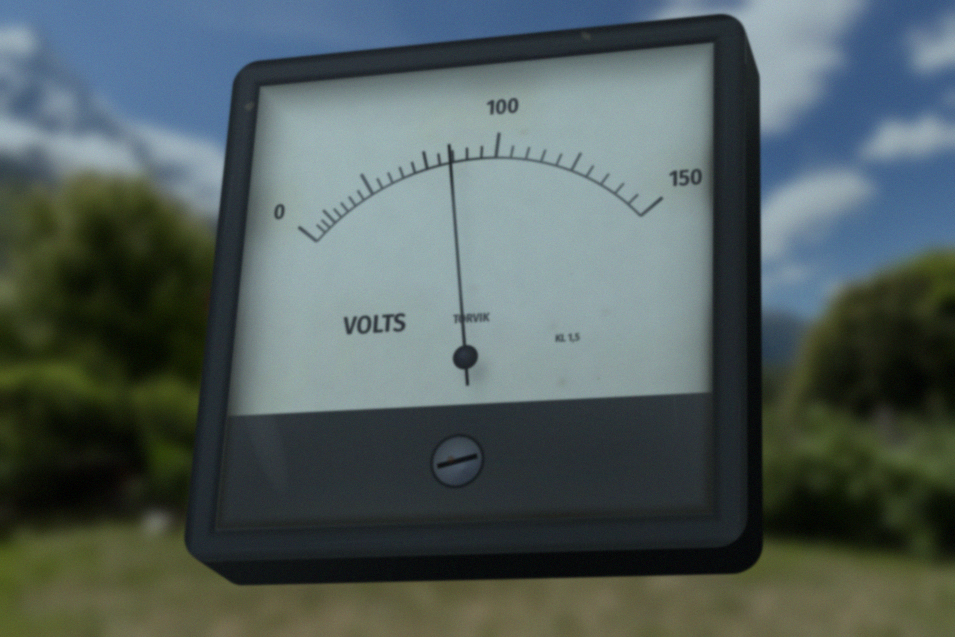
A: 85 V
